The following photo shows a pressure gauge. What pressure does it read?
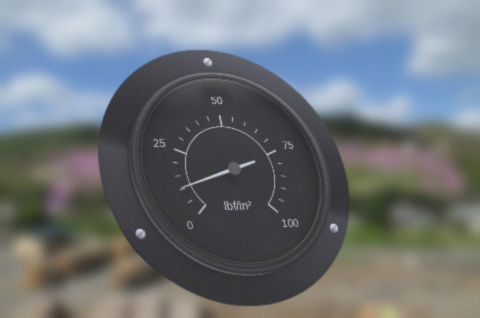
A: 10 psi
